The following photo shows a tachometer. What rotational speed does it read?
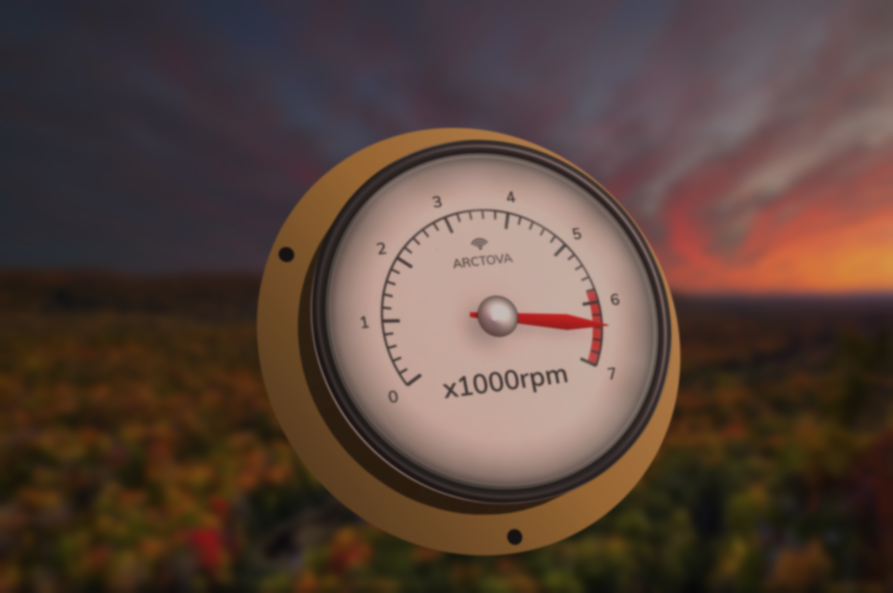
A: 6400 rpm
